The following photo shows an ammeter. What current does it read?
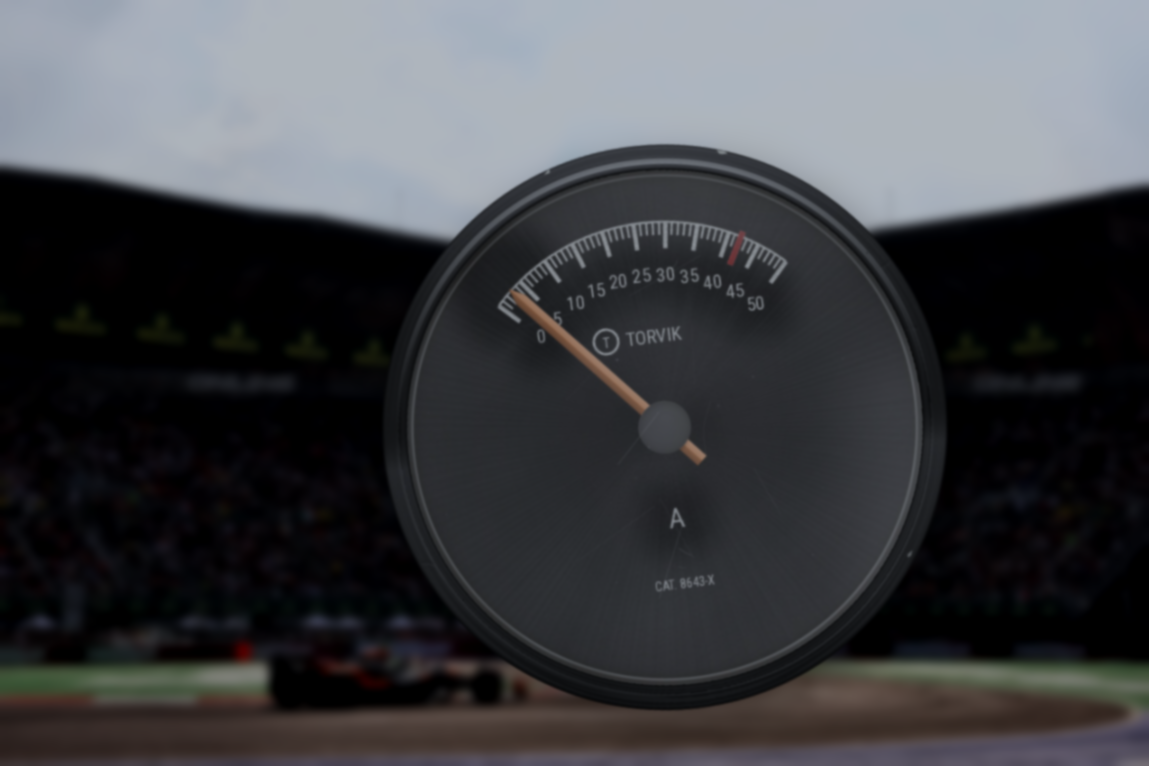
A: 3 A
